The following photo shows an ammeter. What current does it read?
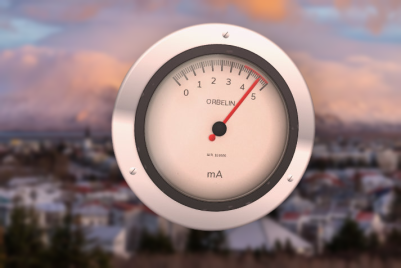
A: 4.5 mA
